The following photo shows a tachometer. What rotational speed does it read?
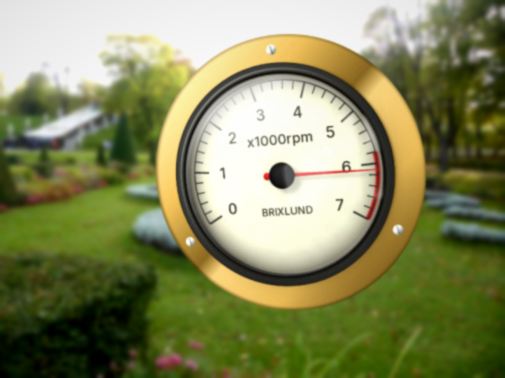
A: 6100 rpm
